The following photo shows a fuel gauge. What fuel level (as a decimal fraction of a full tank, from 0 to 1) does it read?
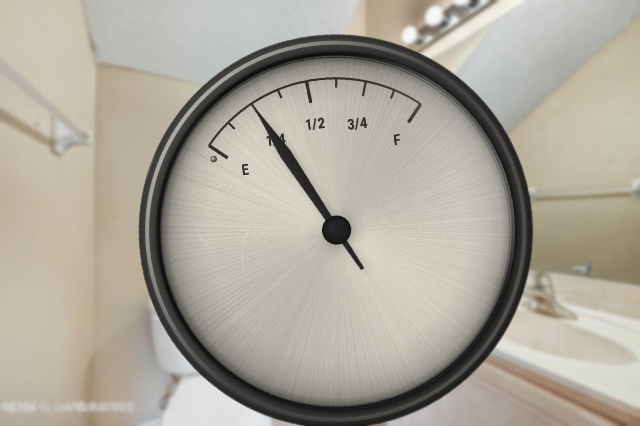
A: 0.25
